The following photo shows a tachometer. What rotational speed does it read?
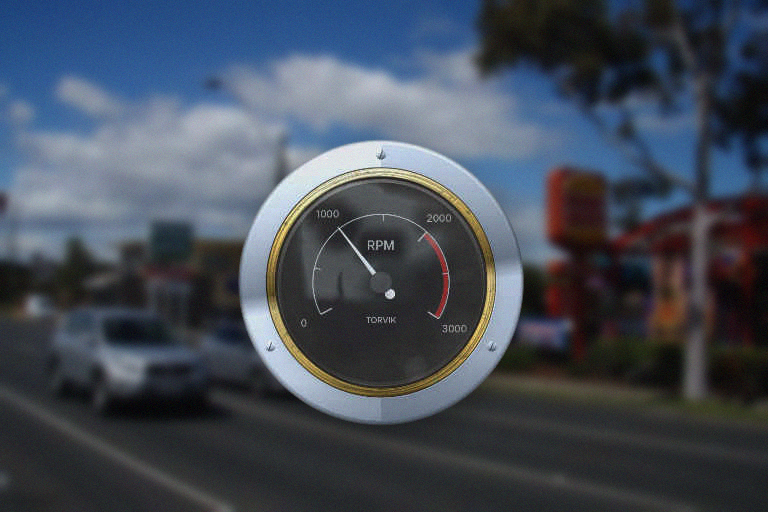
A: 1000 rpm
